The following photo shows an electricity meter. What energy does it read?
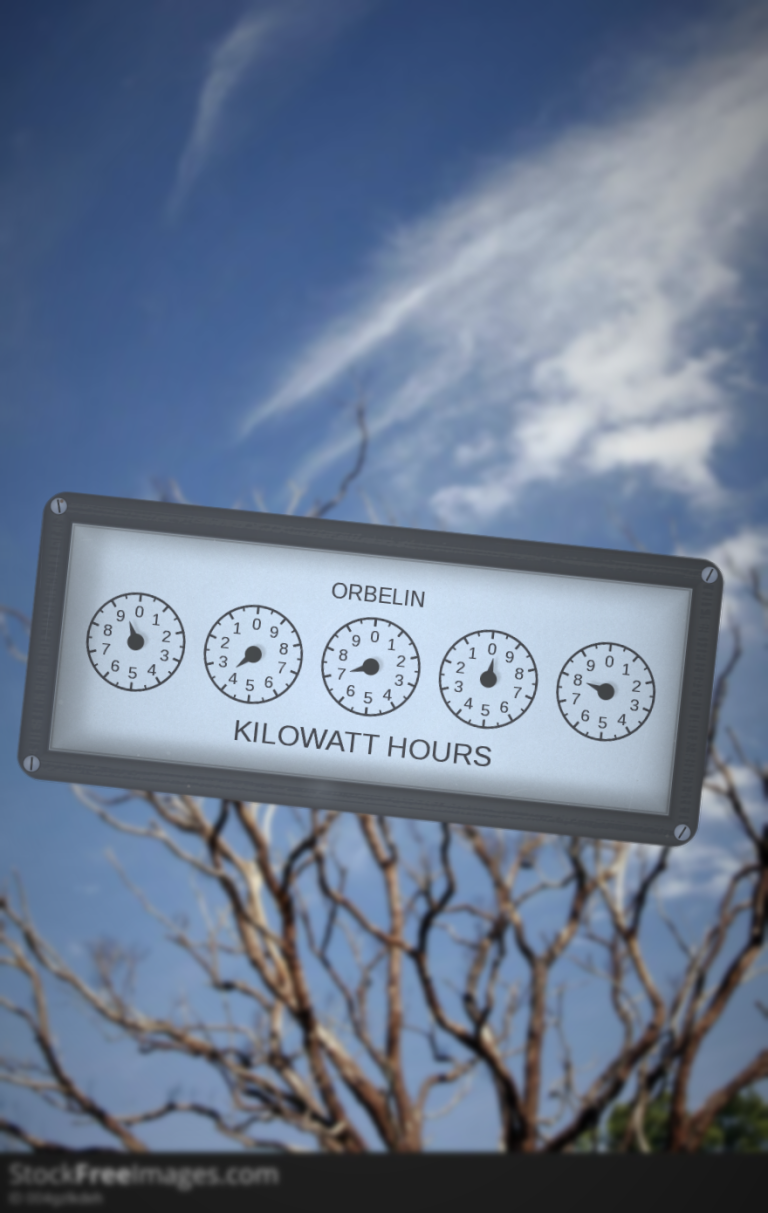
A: 93698 kWh
